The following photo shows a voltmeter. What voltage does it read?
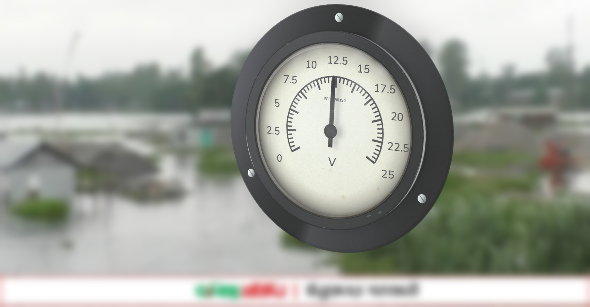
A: 12.5 V
